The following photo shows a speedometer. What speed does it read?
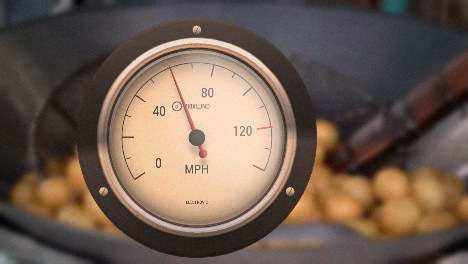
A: 60 mph
